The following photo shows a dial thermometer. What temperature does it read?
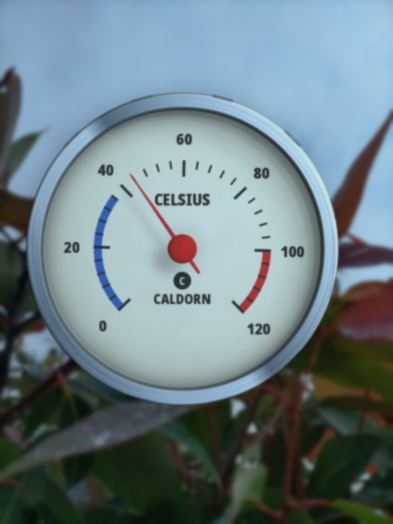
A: 44 °C
